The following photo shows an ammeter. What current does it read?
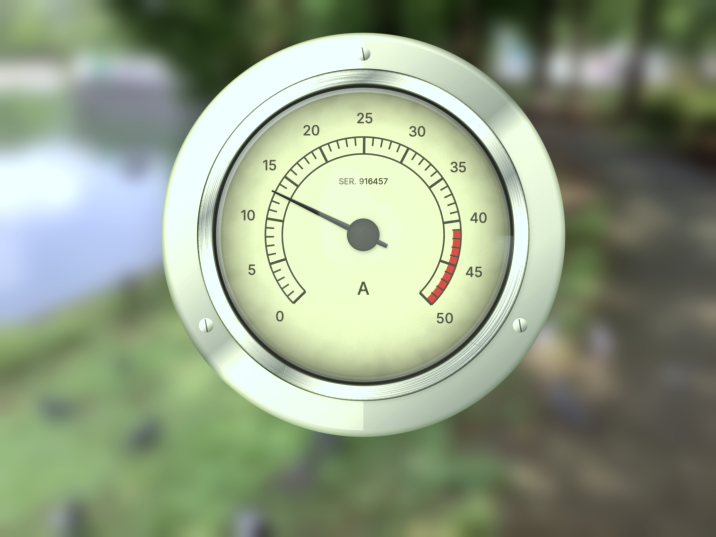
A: 13 A
